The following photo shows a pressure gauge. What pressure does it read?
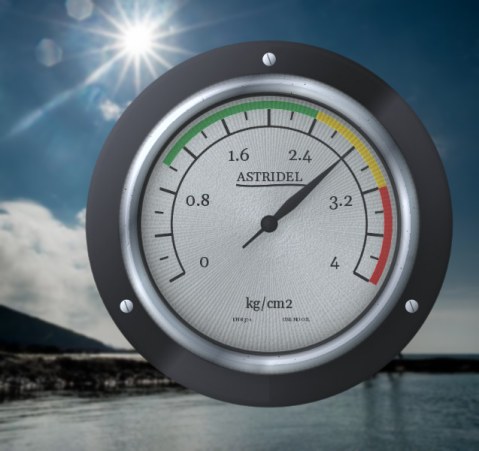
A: 2.8 kg/cm²
